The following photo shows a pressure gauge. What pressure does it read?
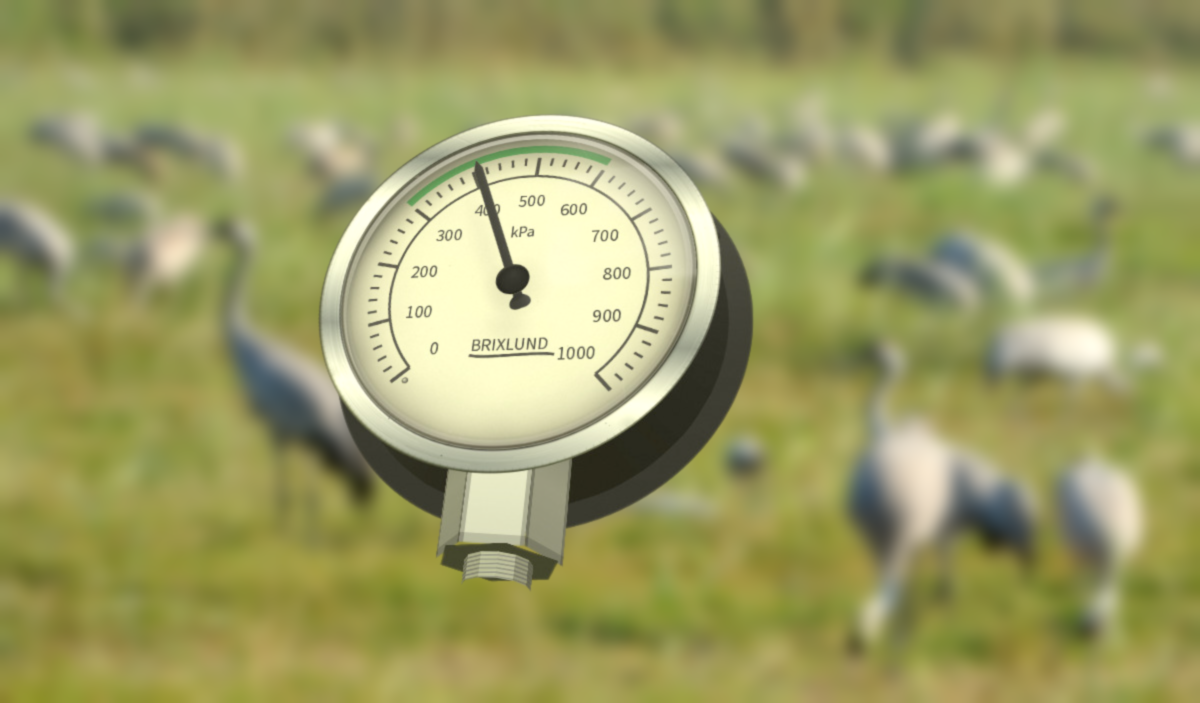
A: 410 kPa
